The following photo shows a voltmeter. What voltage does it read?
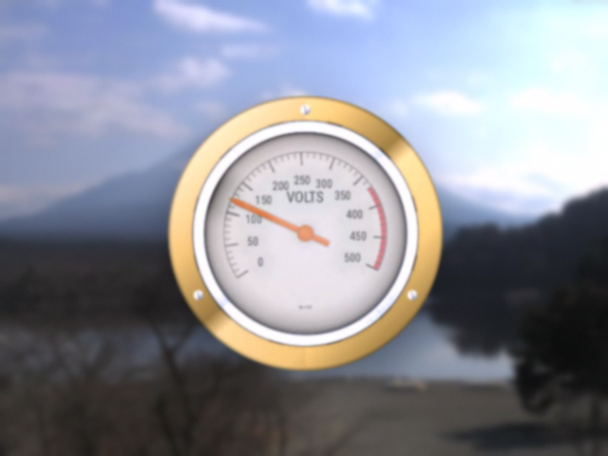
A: 120 V
